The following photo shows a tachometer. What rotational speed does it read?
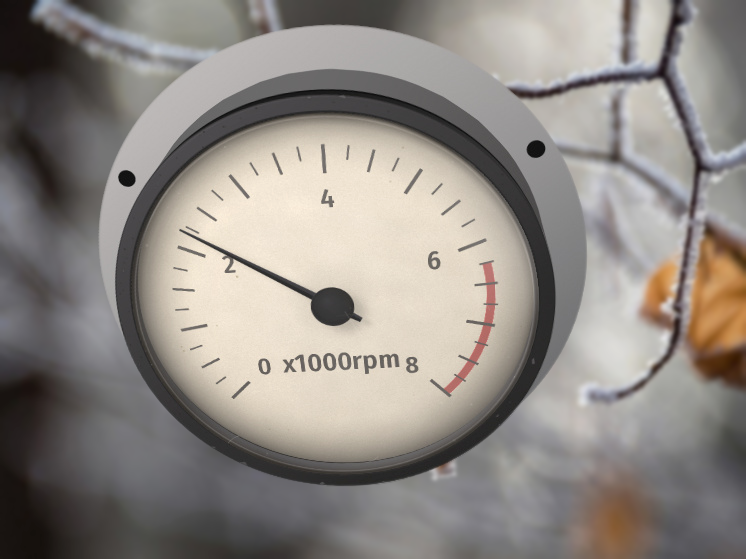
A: 2250 rpm
